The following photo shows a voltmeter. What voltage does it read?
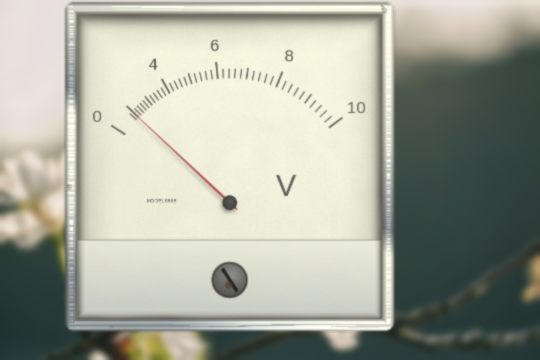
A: 2 V
